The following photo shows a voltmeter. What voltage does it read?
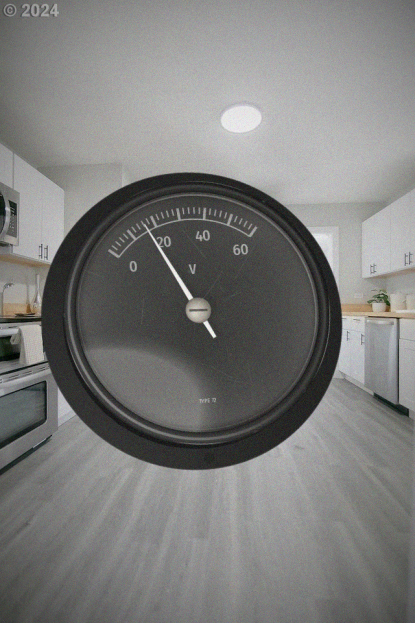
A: 16 V
